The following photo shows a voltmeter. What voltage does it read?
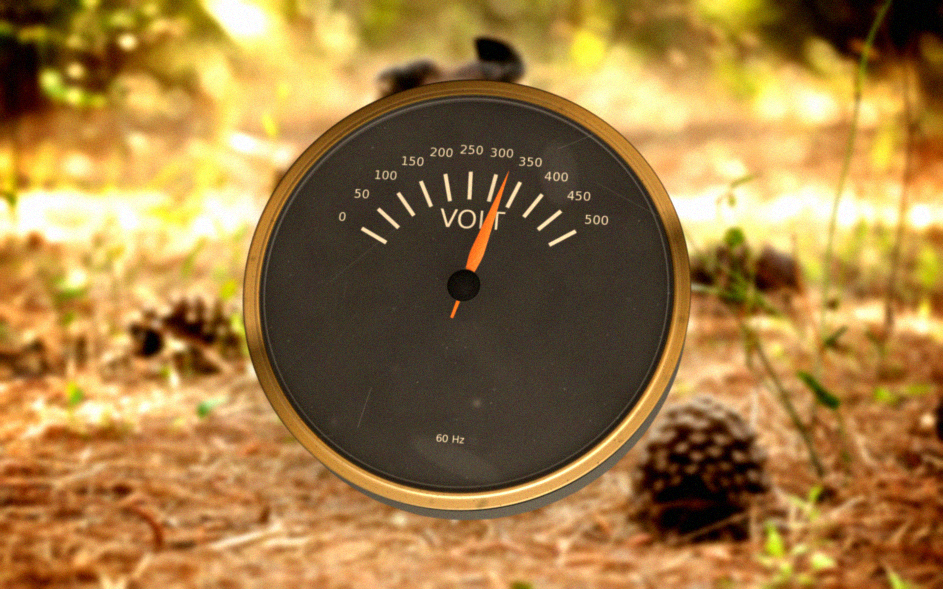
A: 325 V
